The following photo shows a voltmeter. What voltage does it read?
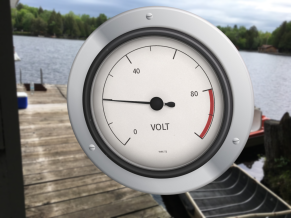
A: 20 V
